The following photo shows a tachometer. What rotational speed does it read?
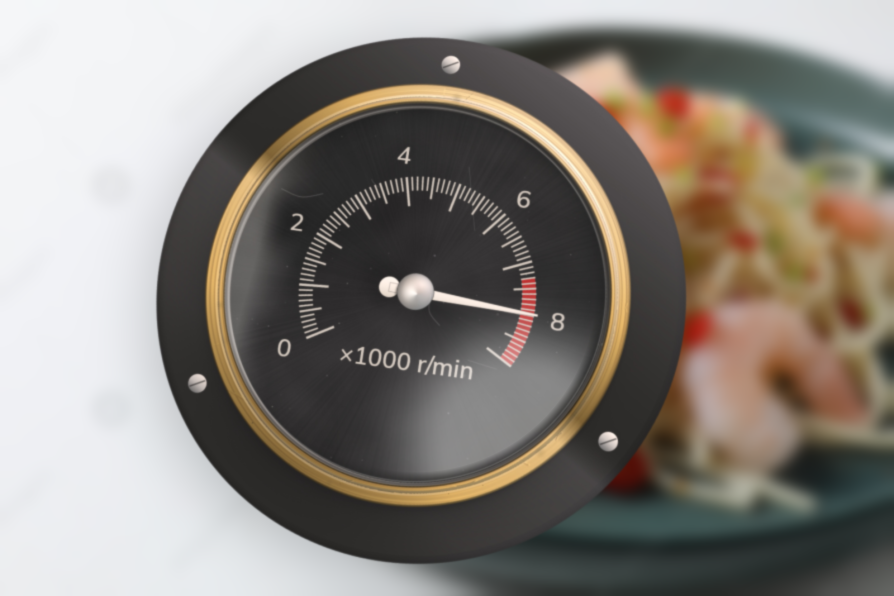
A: 8000 rpm
